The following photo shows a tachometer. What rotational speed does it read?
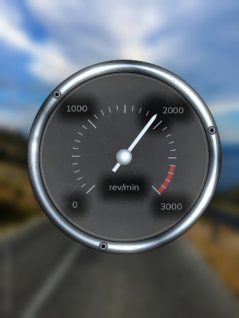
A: 1900 rpm
